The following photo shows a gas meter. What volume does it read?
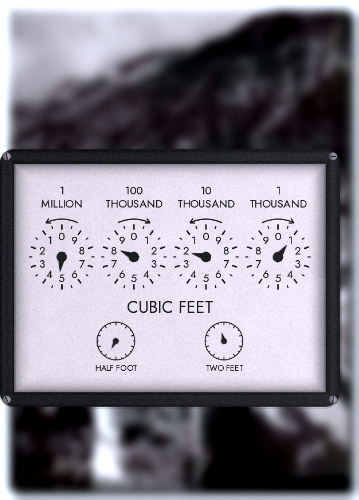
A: 482100 ft³
